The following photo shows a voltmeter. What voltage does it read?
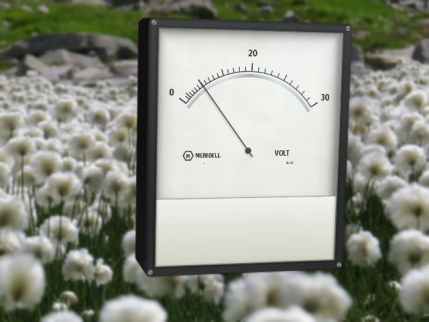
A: 10 V
